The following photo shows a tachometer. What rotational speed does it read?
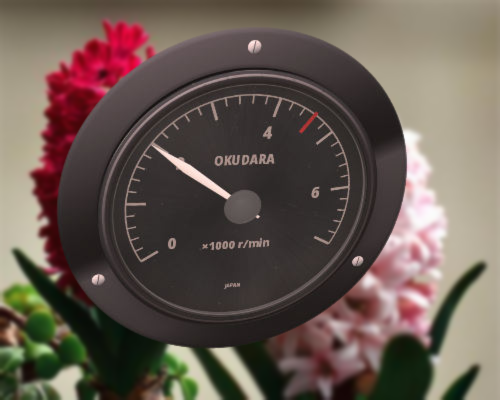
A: 2000 rpm
